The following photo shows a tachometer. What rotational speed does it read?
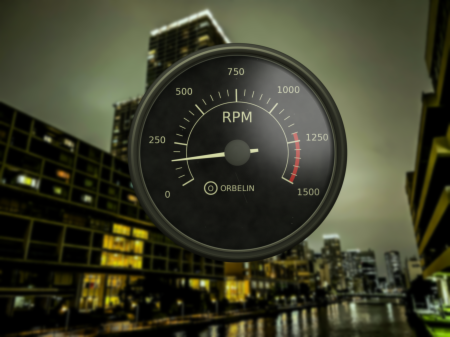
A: 150 rpm
